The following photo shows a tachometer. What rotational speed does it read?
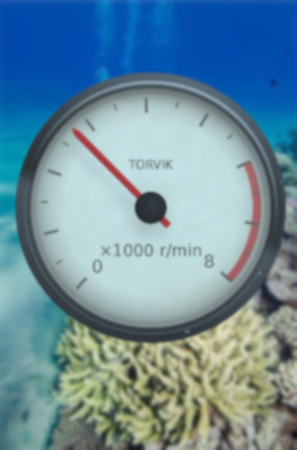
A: 2750 rpm
